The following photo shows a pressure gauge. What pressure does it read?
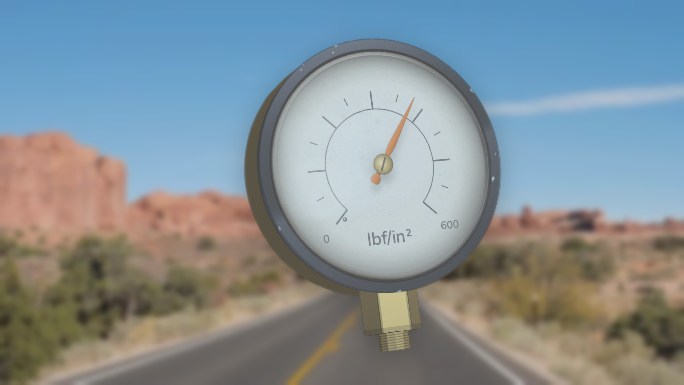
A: 375 psi
